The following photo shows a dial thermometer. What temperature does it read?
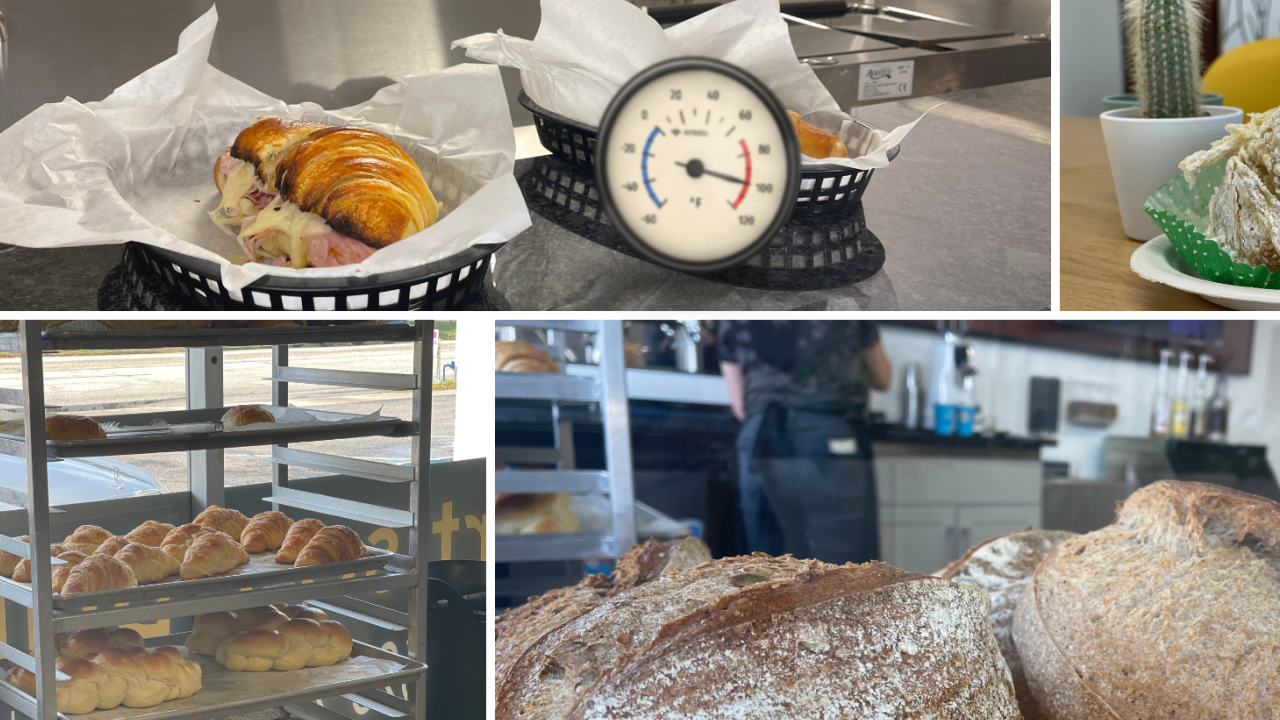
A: 100 °F
